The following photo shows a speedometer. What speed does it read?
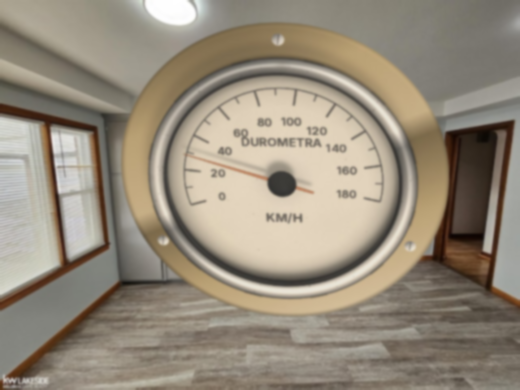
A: 30 km/h
